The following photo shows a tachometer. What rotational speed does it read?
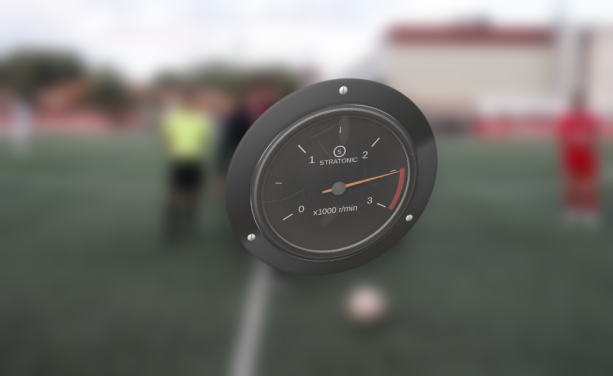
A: 2500 rpm
